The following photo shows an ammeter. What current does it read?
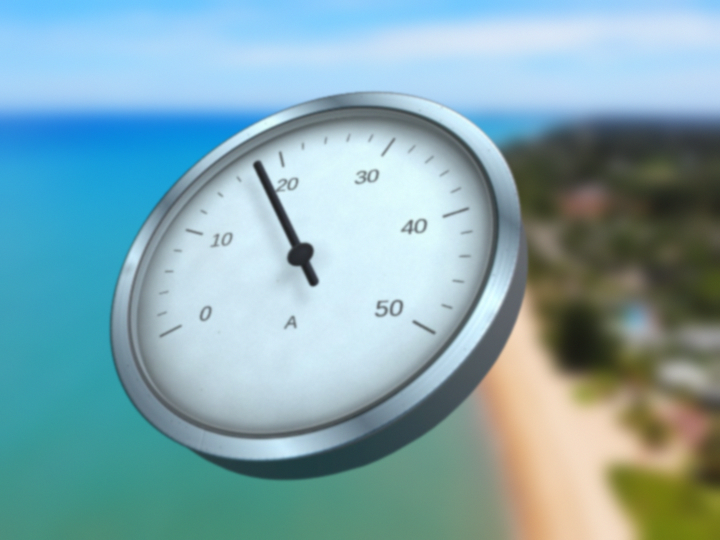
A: 18 A
